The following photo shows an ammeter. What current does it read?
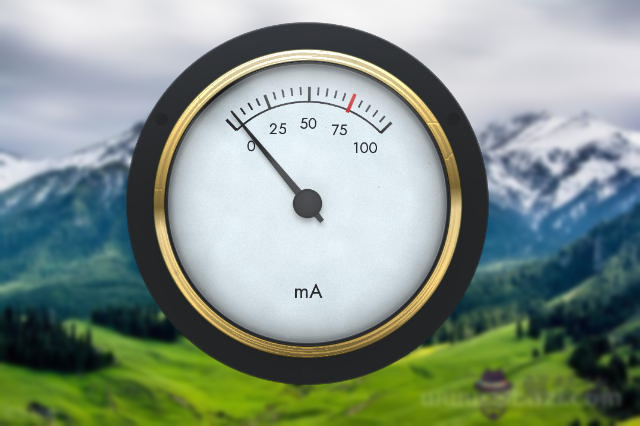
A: 5 mA
